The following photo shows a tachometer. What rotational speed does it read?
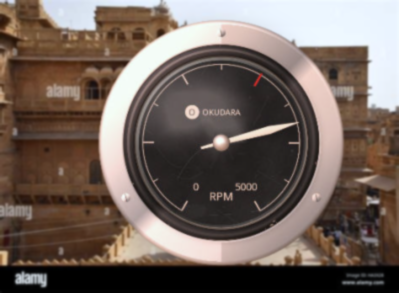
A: 3750 rpm
